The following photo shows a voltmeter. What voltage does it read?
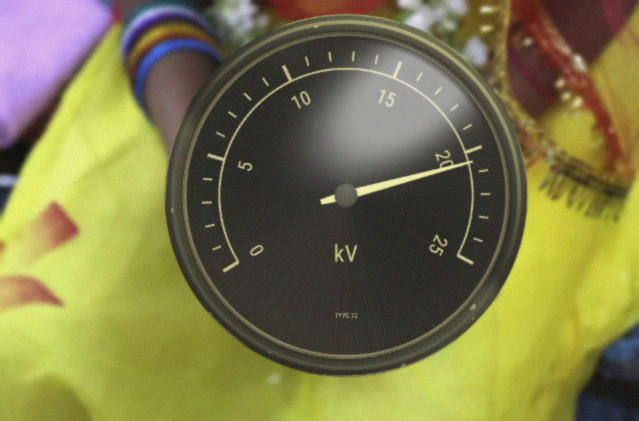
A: 20.5 kV
